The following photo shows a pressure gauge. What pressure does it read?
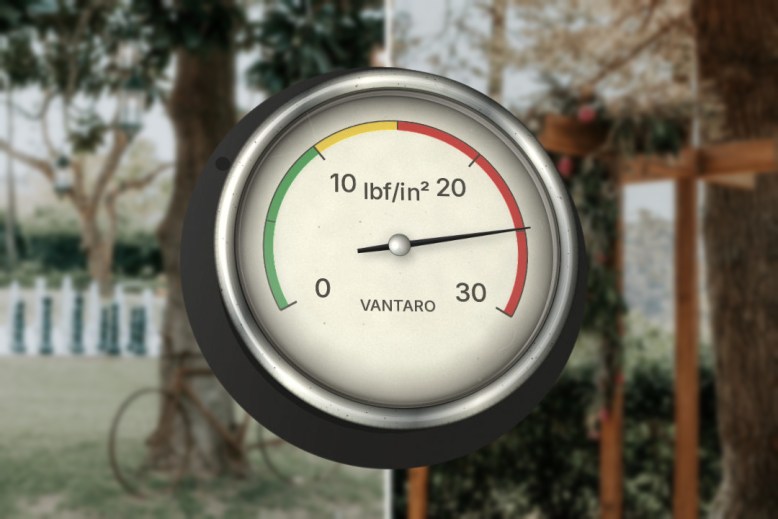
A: 25 psi
